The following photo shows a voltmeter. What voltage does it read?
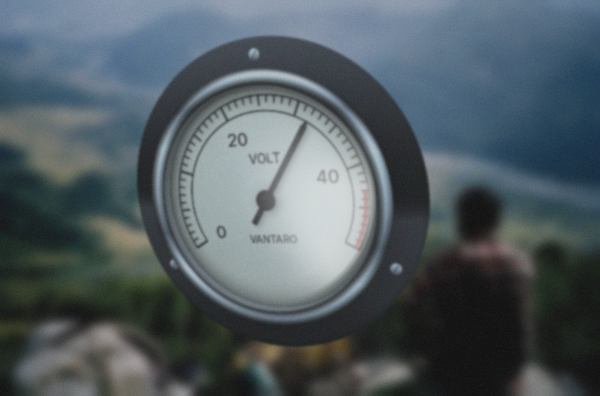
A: 32 V
